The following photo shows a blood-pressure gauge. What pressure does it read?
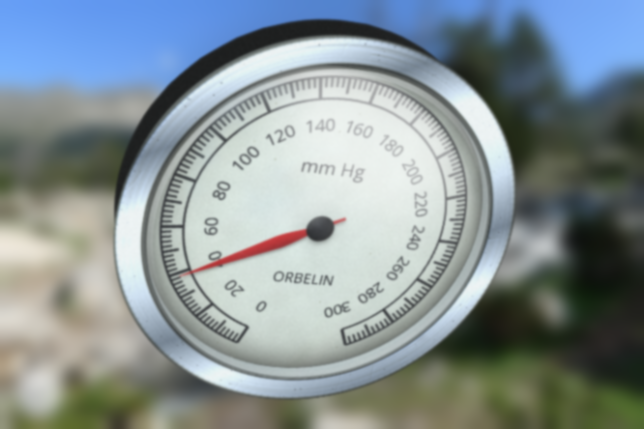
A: 40 mmHg
